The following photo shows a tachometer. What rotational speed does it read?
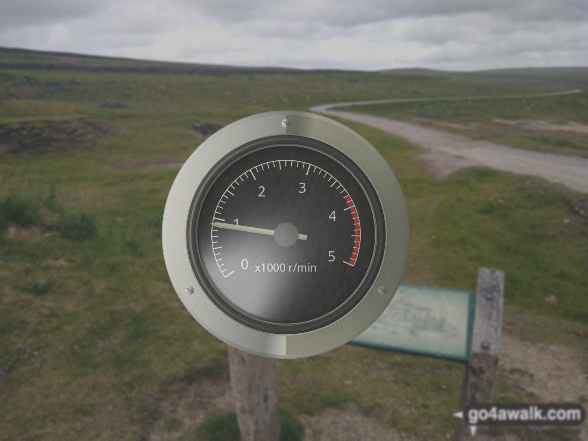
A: 900 rpm
